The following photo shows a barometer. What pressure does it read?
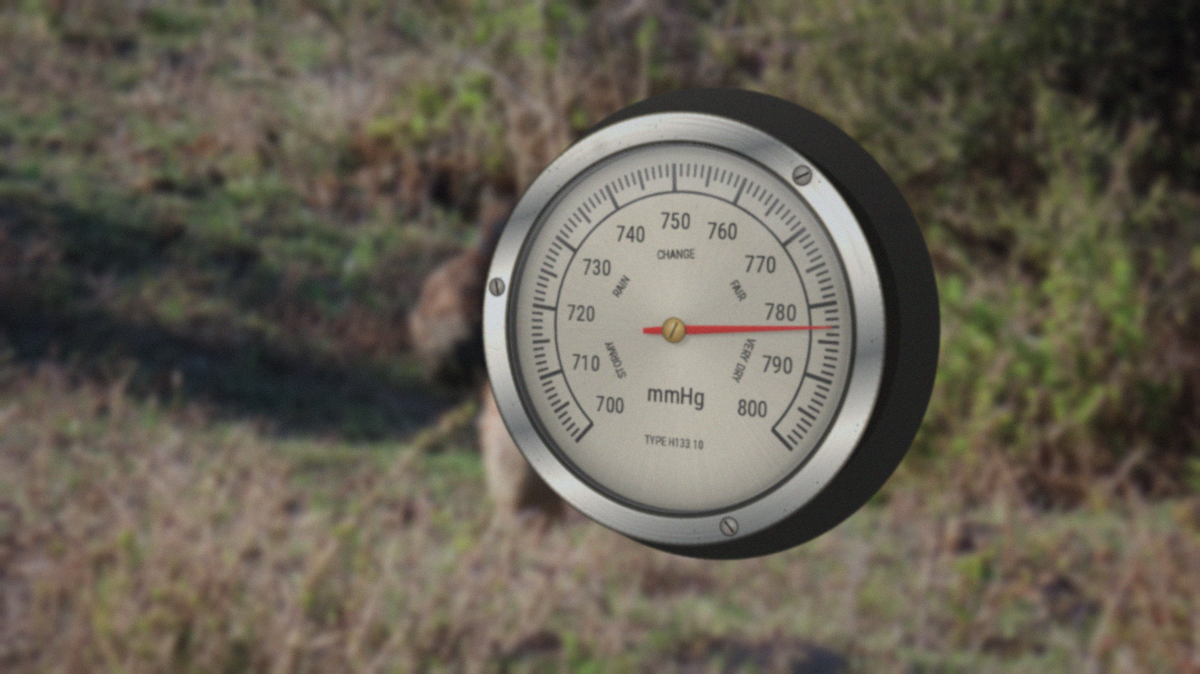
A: 783 mmHg
